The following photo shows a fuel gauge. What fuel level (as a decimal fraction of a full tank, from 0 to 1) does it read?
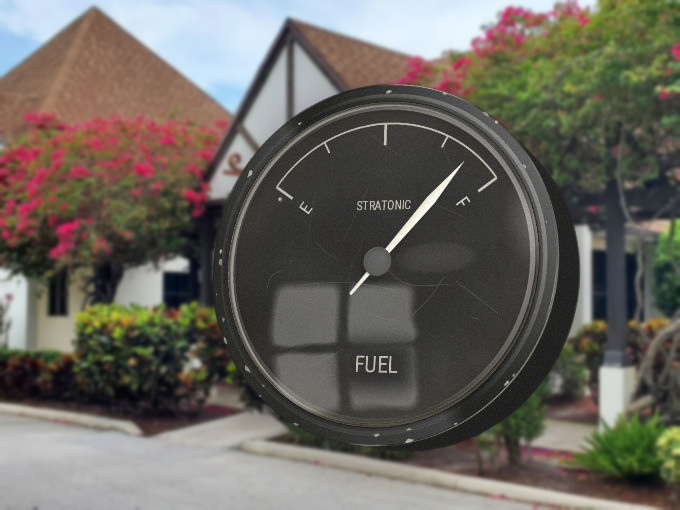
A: 0.875
